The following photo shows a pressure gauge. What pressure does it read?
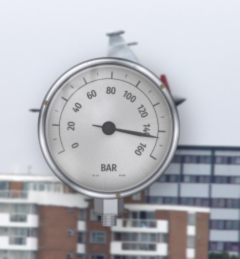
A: 145 bar
